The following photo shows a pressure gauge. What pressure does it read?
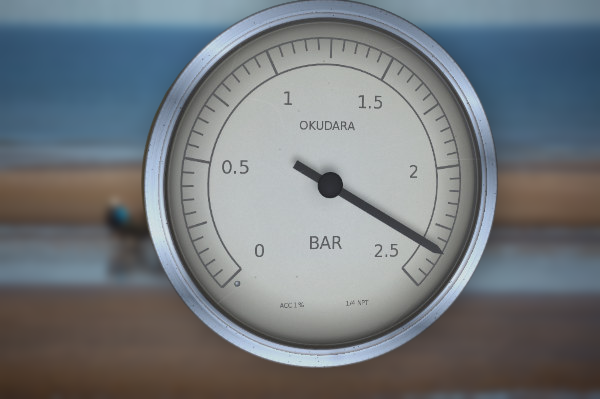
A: 2.35 bar
